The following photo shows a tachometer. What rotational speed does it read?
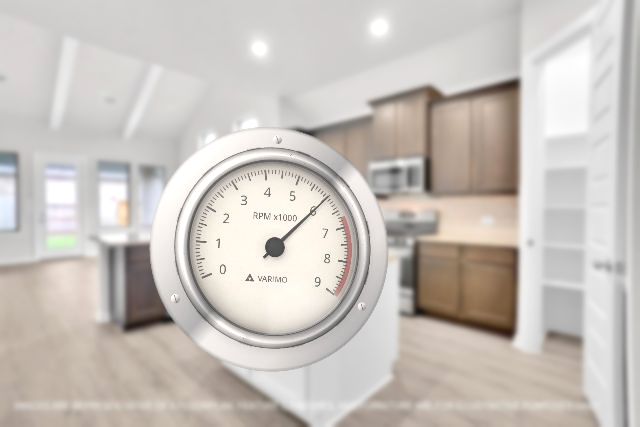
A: 6000 rpm
